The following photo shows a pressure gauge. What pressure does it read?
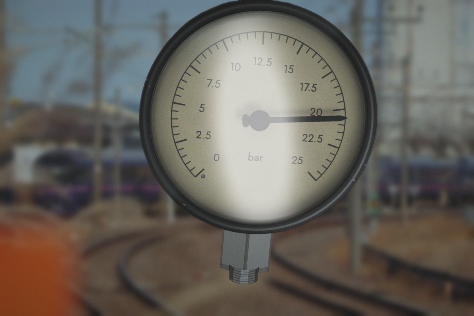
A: 20.5 bar
